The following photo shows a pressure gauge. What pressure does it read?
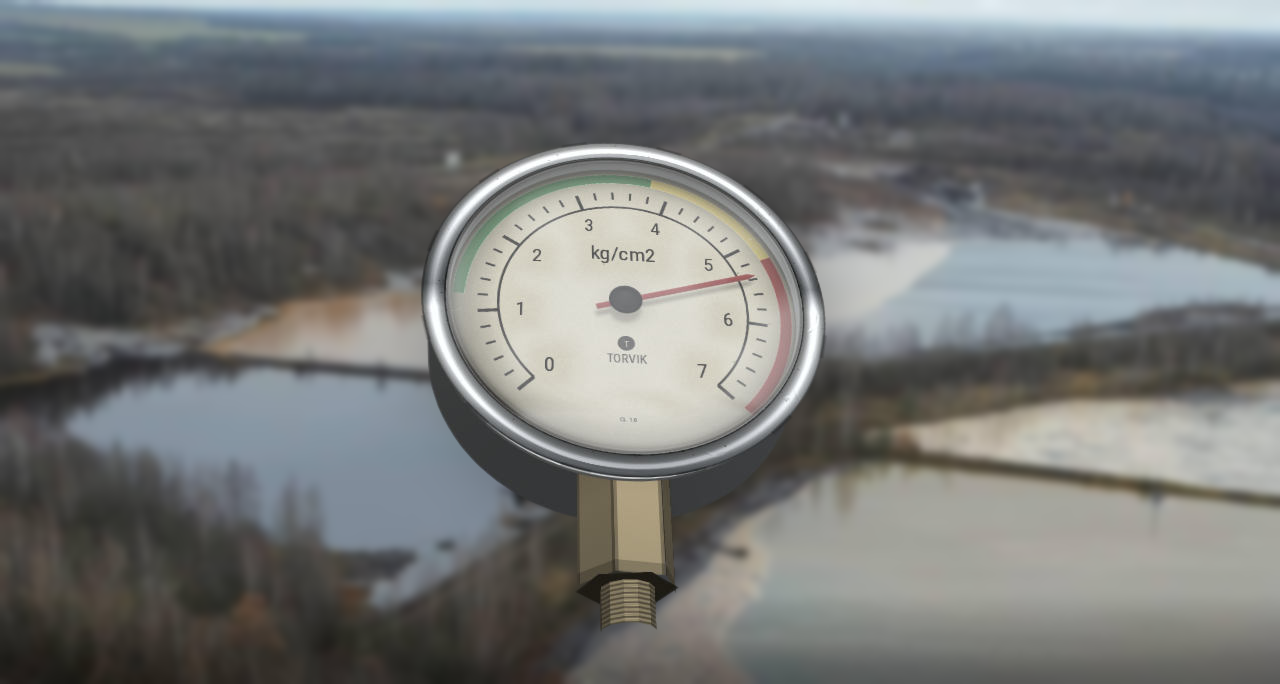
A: 5.4 kg/cm²
